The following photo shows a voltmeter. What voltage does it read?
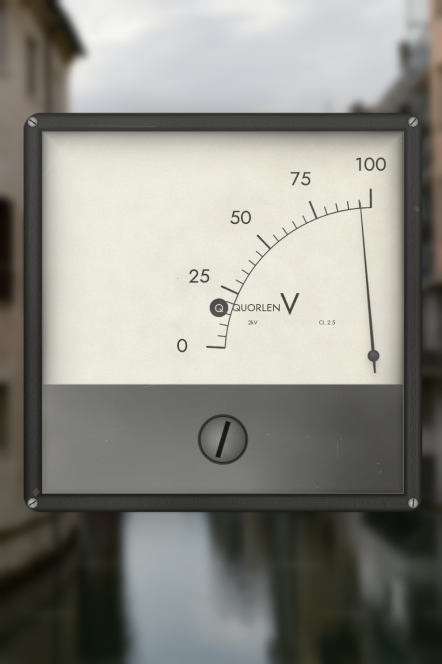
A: 95 V
